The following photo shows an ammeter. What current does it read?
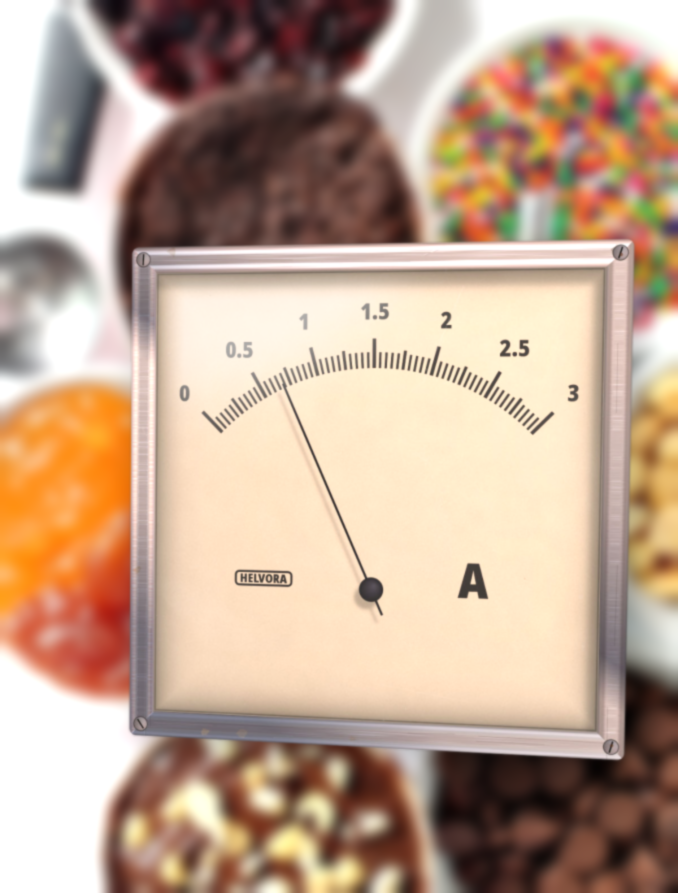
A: 0.7 A
